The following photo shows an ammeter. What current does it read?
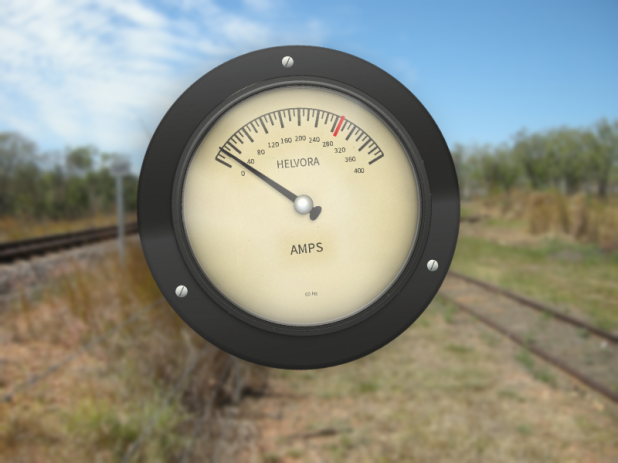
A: 20 A
